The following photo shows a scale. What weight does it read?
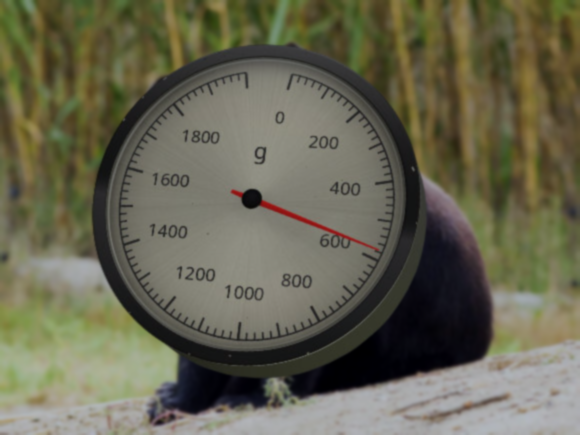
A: 580 g
